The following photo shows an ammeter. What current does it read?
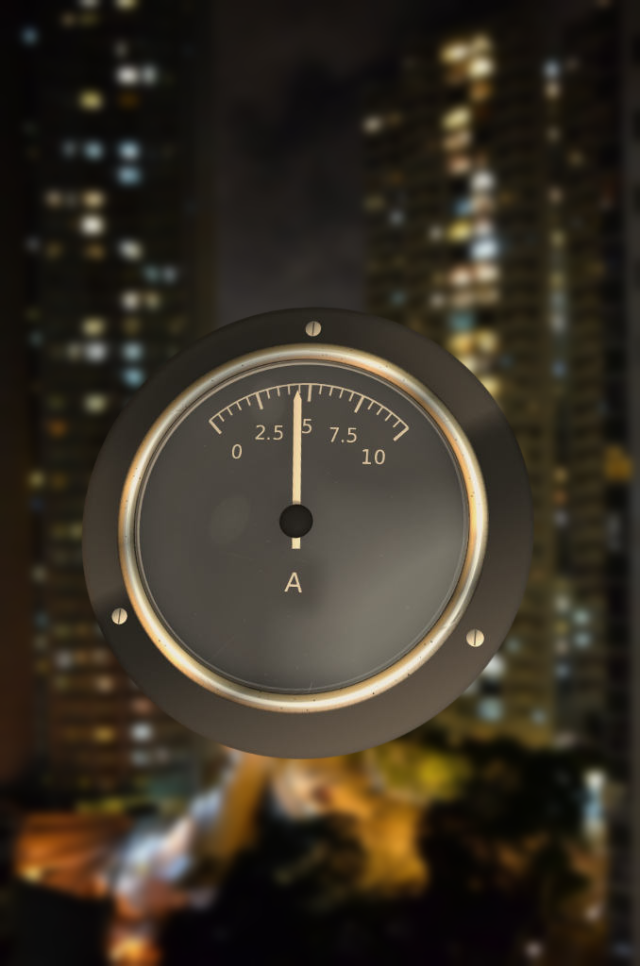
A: 4.5 A
